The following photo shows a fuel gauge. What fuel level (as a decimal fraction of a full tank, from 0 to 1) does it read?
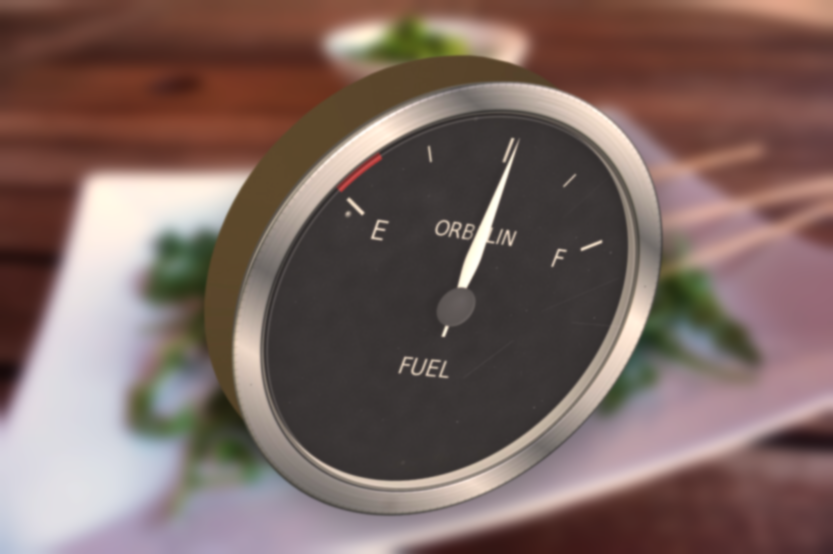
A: 0.5
